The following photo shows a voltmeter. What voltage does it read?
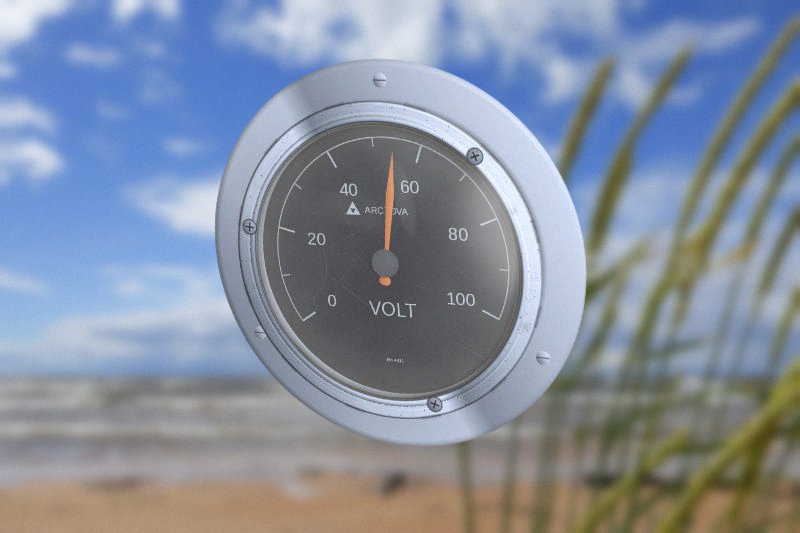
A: 55 V
